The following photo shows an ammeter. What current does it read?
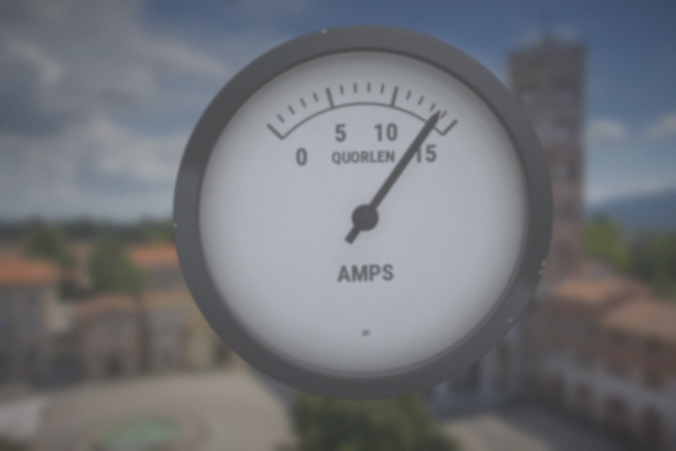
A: 13.5 A
